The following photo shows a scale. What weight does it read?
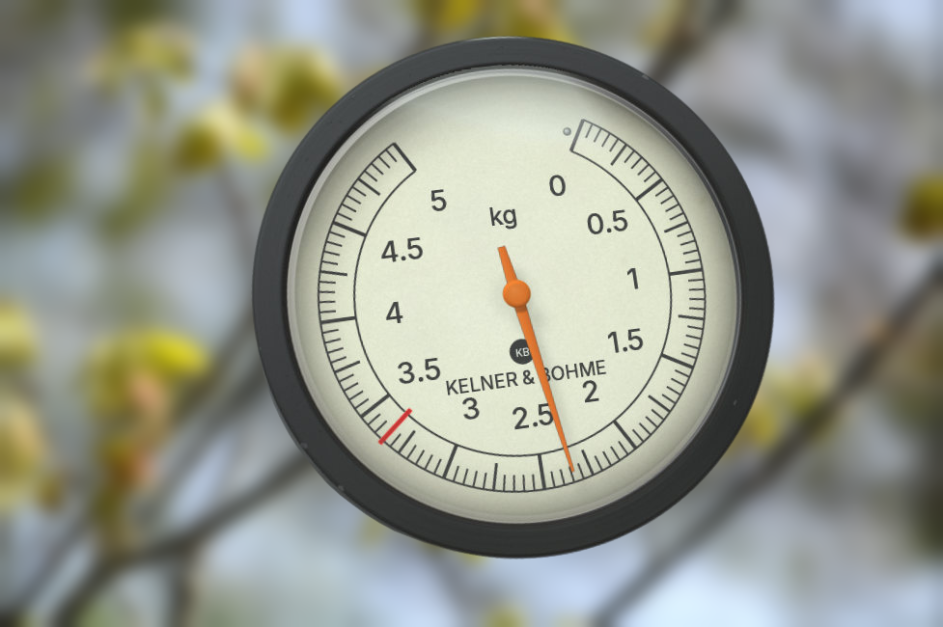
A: 2.35 kg
